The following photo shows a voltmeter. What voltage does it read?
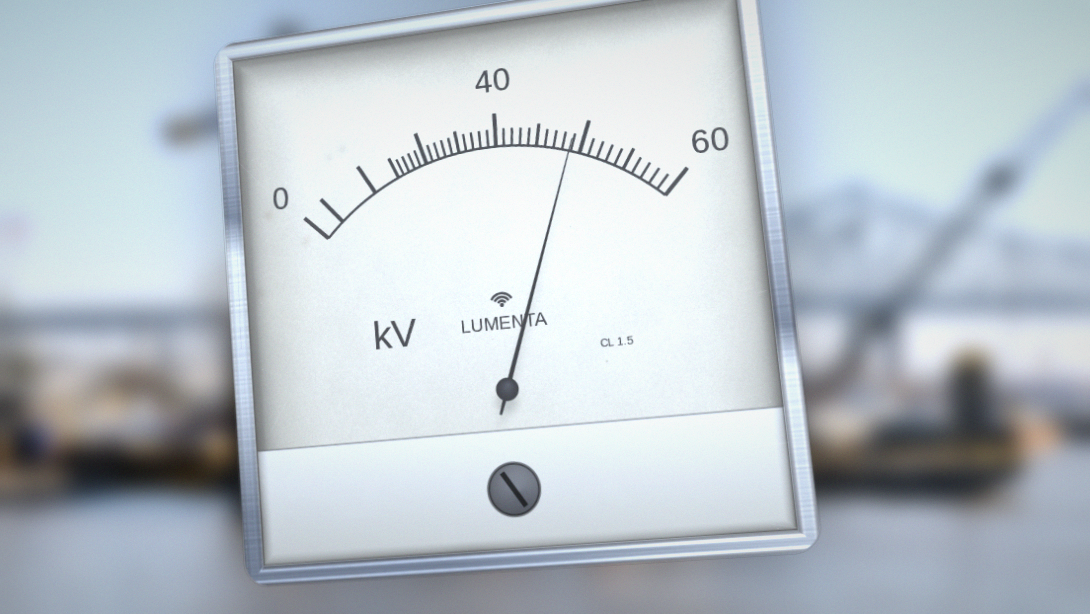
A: 49 kV
